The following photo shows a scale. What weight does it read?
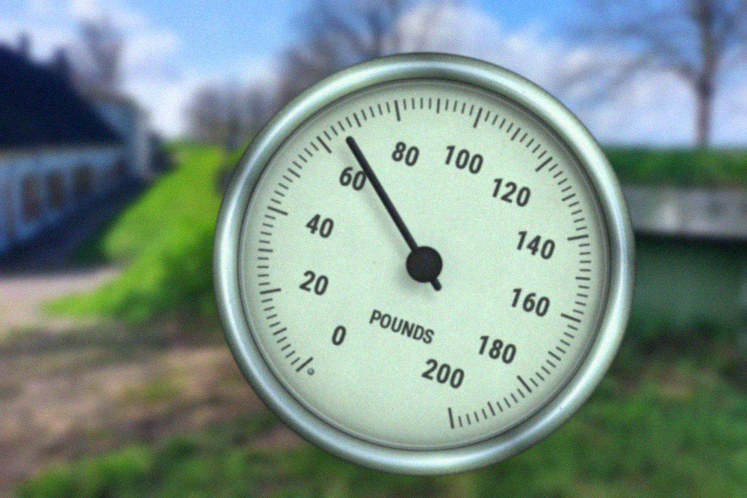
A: 66 lb
